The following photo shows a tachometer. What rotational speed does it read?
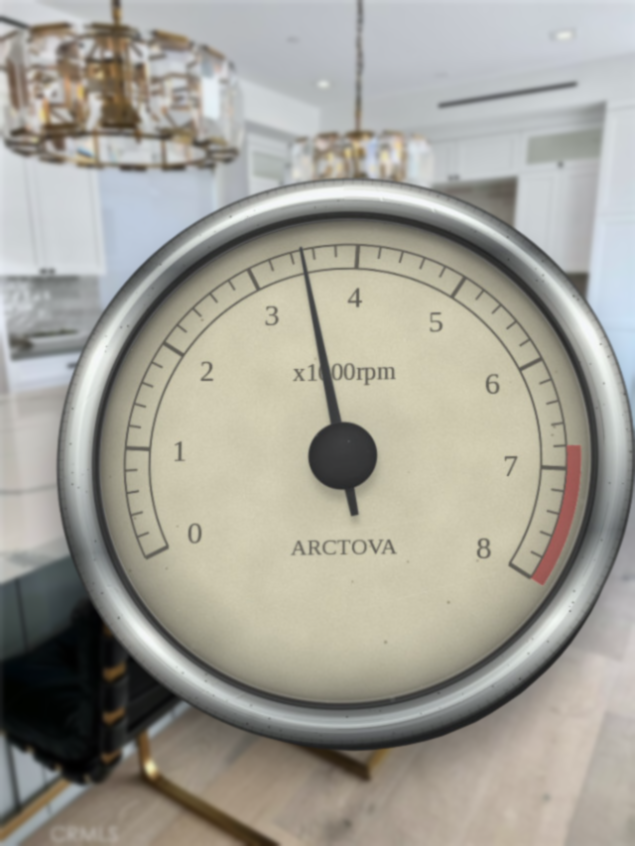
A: 3500 rpm
